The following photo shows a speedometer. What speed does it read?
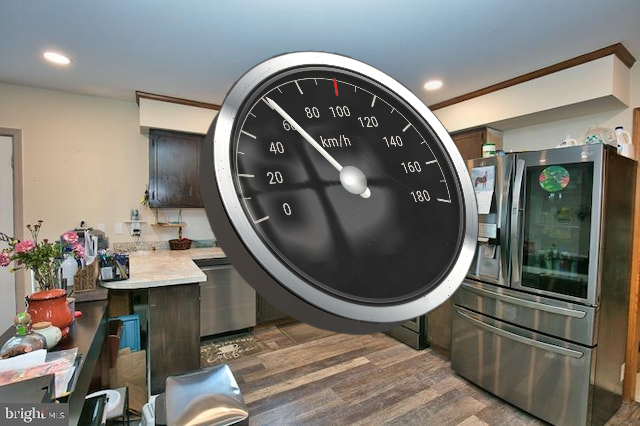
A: 60 km/h
